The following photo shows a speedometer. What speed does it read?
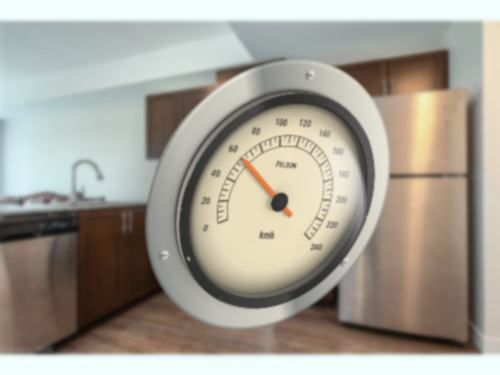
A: 60 km/h
